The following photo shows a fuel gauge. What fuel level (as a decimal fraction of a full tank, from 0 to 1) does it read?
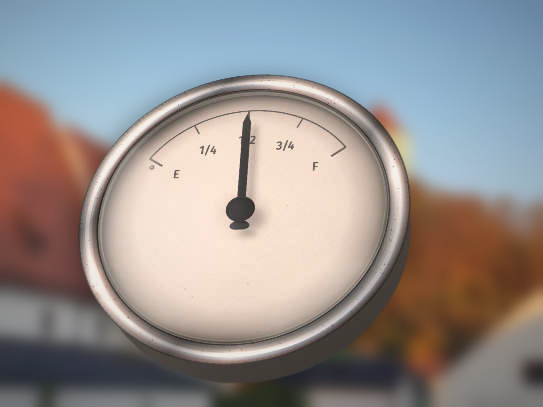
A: 0.5
